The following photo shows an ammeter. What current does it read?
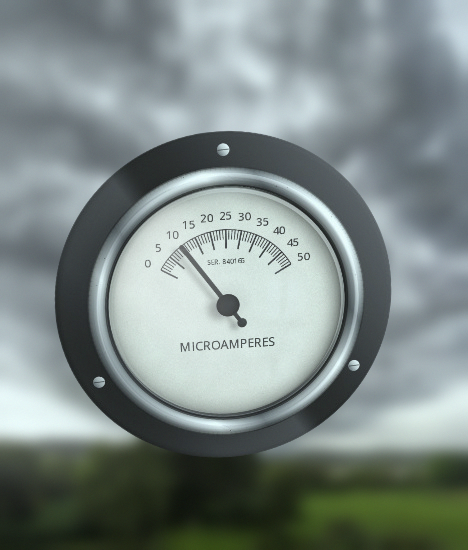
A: 10 µA
